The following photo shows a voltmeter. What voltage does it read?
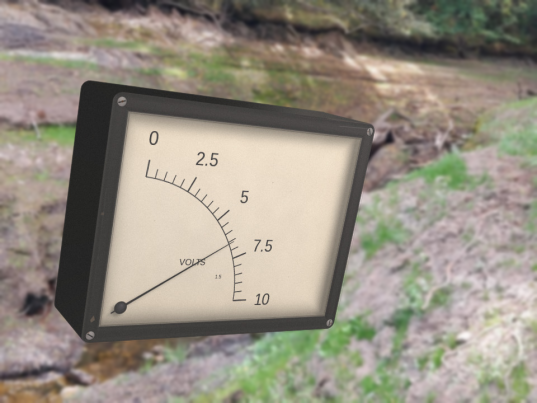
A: 6.5 V
